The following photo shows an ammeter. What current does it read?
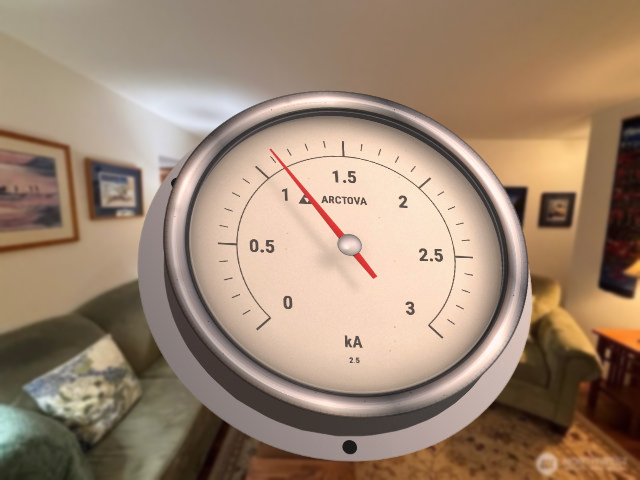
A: 1.1 kA
